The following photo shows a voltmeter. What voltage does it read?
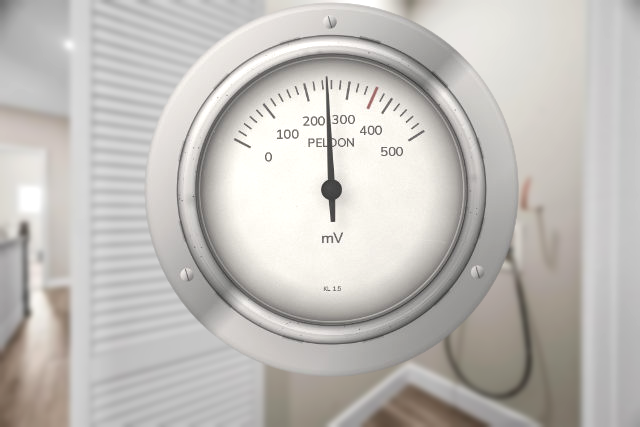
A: 250 mV
